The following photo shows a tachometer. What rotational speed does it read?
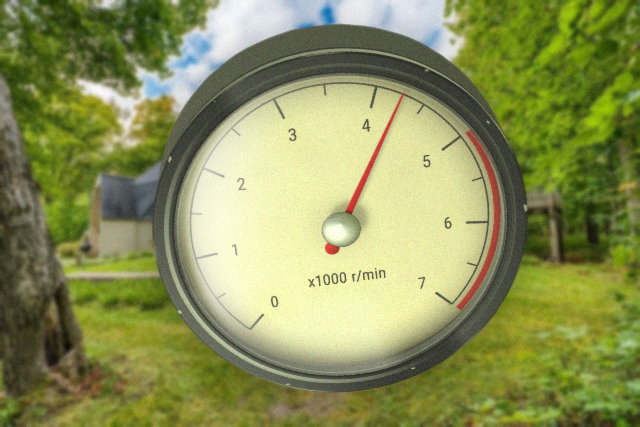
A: 4250 rpm
